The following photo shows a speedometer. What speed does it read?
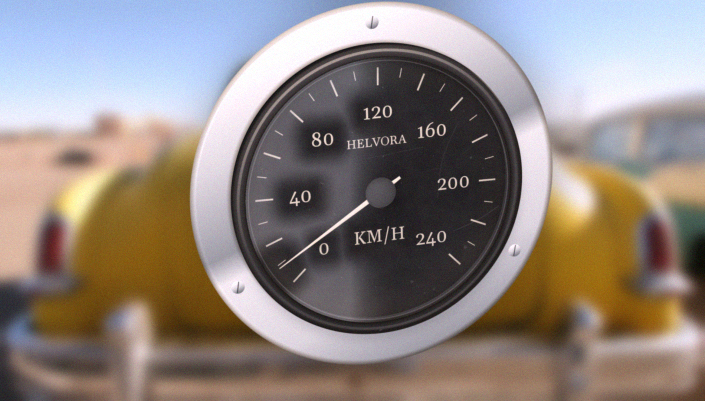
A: 10 km/h
